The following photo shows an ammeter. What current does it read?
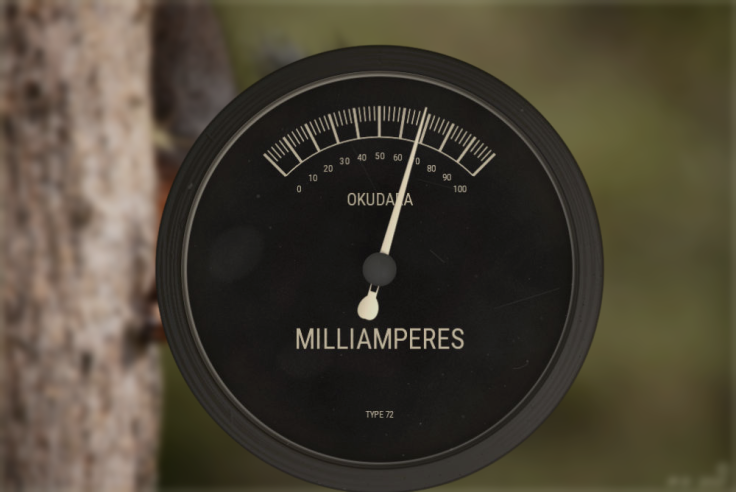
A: 68 mA
